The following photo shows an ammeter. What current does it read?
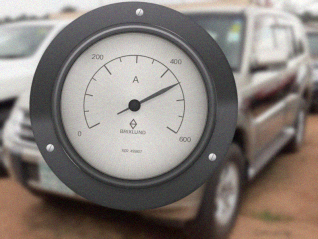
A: 450 A
